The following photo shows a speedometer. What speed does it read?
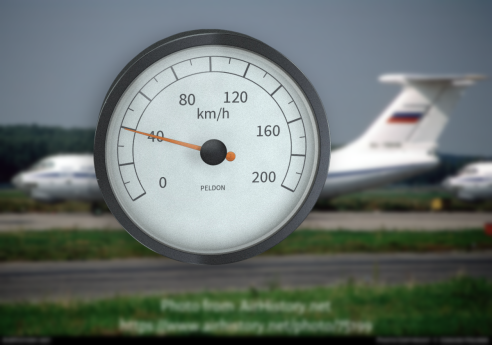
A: 40 km/h
